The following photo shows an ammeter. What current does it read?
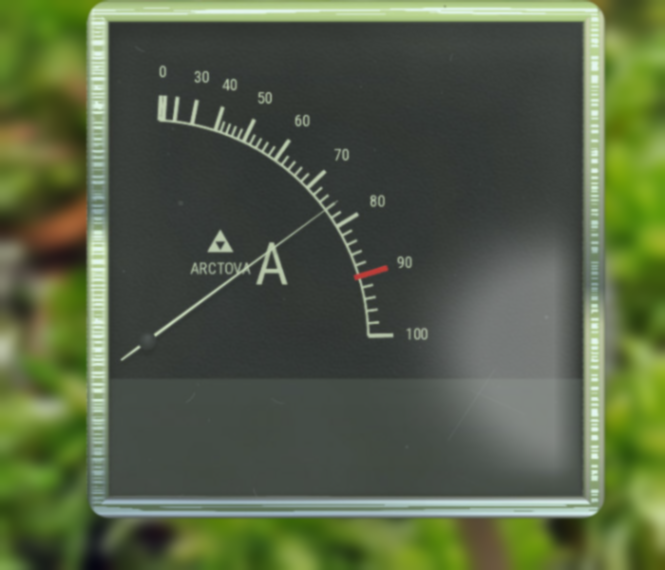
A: 76 A
